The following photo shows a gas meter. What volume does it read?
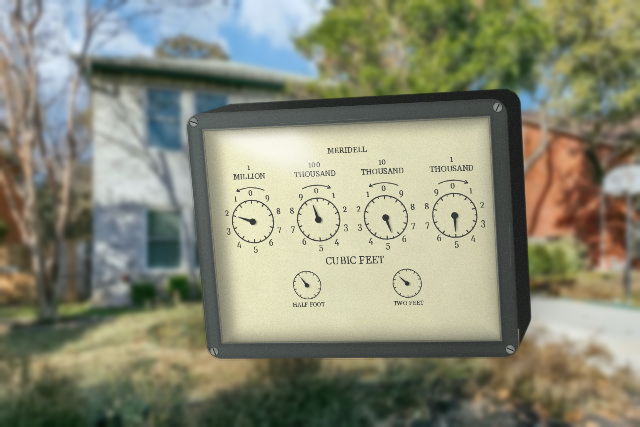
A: 195500 ft³
